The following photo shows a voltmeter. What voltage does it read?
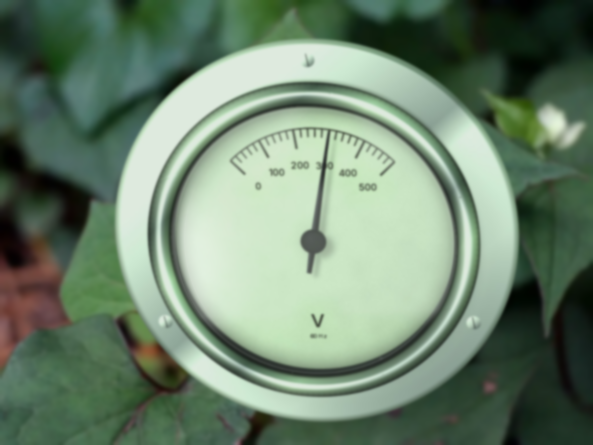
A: 300 V
